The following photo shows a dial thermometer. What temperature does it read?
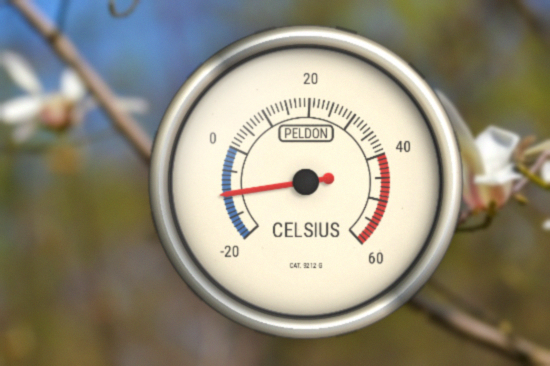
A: -10 °C
